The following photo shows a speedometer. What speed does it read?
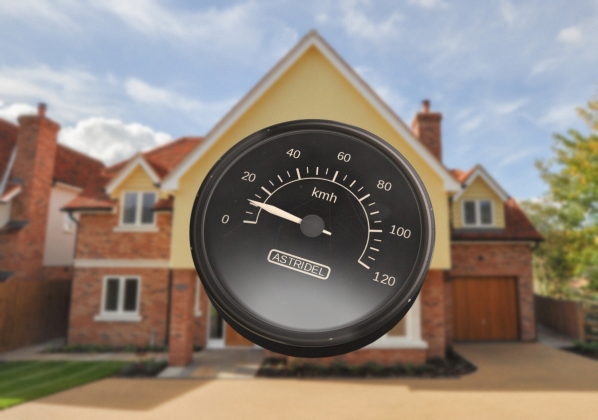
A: 10 km/h
